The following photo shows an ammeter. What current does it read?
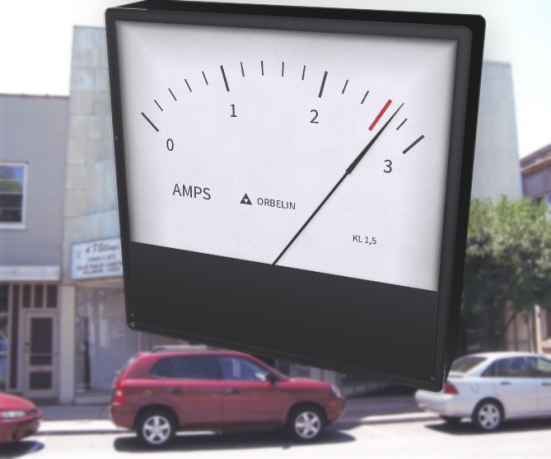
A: 2.7 A
